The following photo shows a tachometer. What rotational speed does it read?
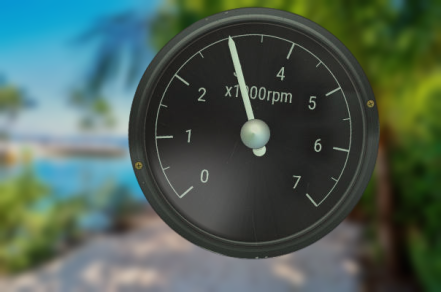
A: 3000 rpm
